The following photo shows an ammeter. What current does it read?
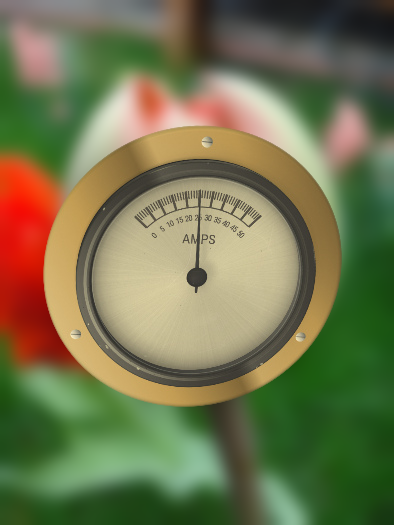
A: 25 A
